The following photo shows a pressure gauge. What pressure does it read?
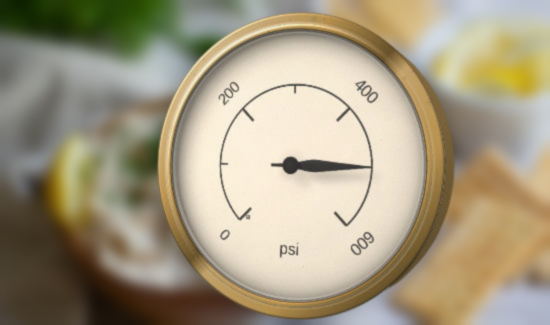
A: 500 psi
